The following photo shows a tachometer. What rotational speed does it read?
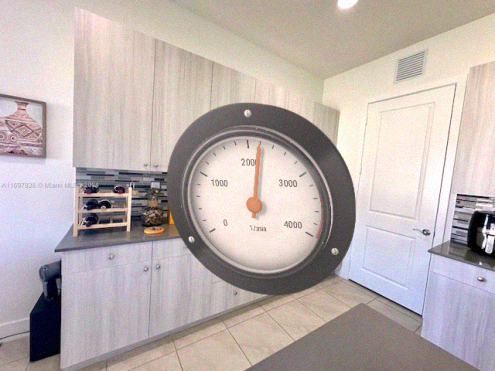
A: 2200 rpm
